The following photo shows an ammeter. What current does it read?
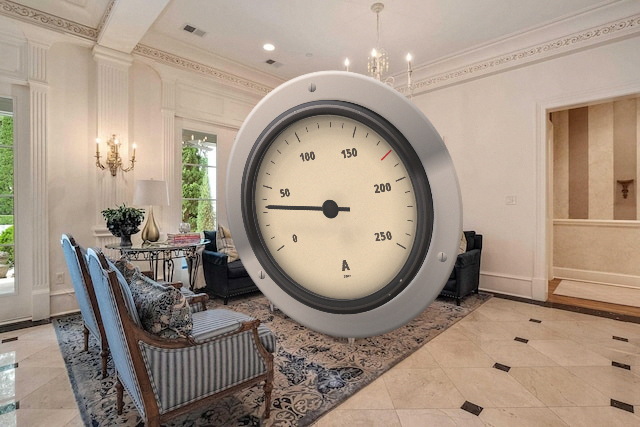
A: 35 A
